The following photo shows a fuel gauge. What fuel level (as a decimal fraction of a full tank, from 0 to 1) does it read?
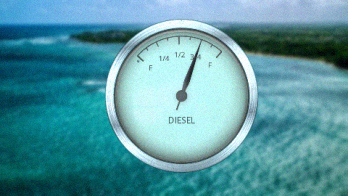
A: 0.75
